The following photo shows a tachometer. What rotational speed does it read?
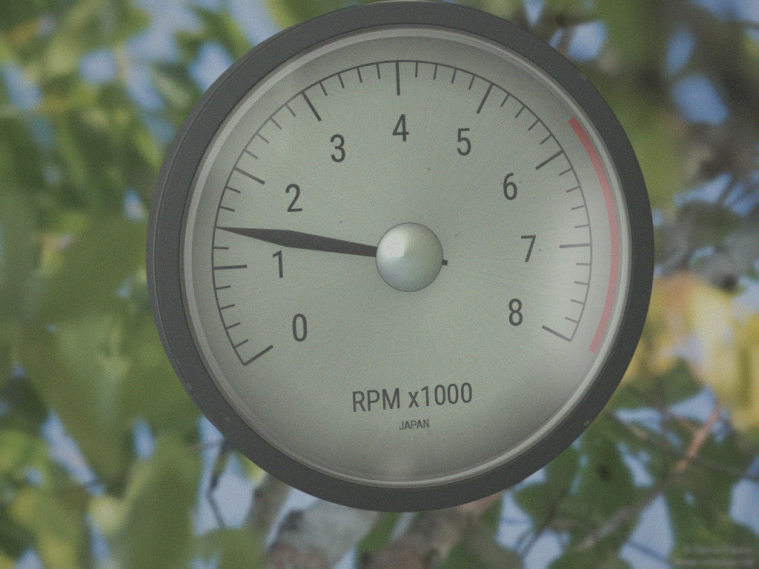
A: 1400 rpm
